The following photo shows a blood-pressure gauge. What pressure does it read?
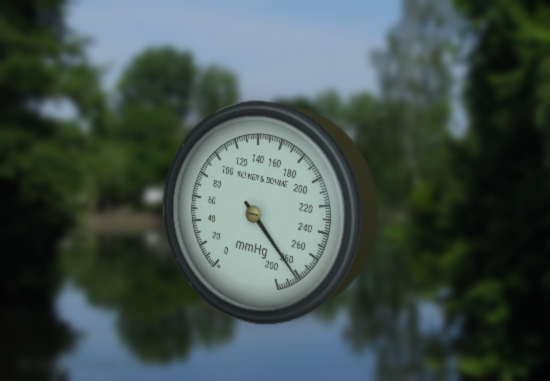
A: 280 mmHg
